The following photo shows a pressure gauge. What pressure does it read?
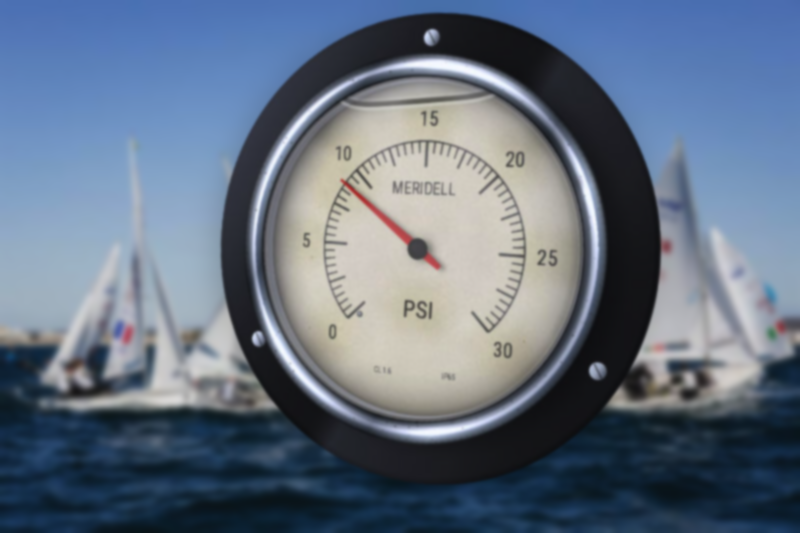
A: 9 psi
